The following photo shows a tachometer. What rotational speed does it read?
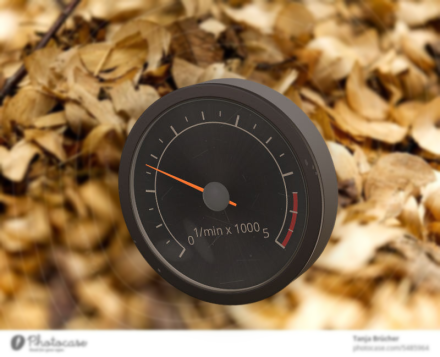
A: 1375 rpm
